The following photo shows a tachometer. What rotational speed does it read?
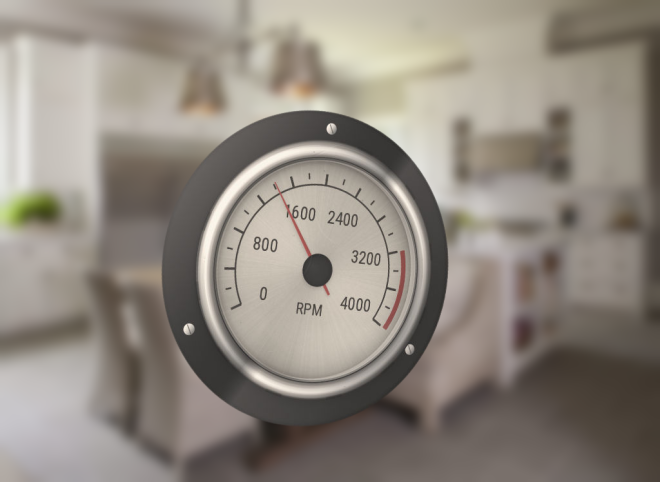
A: 1400 rpm
